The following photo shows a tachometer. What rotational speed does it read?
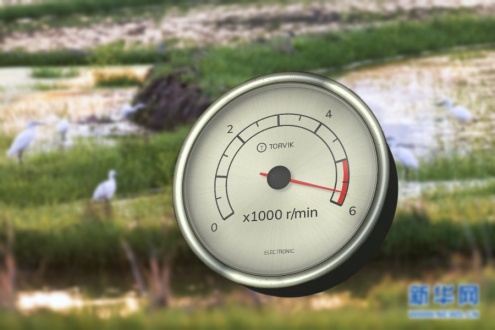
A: 5750 rpm
